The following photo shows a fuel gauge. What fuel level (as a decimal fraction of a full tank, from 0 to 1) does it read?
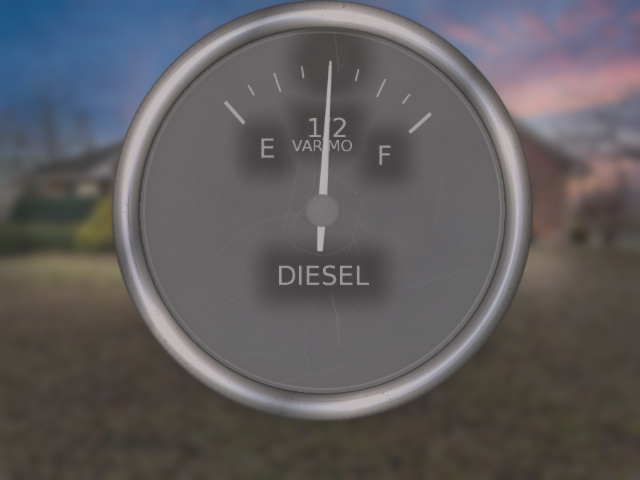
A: 0.5
